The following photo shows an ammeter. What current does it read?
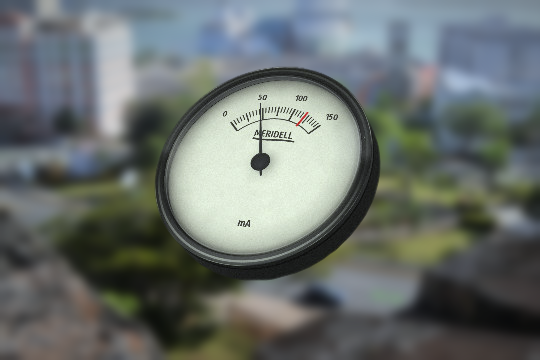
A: 50 mA
